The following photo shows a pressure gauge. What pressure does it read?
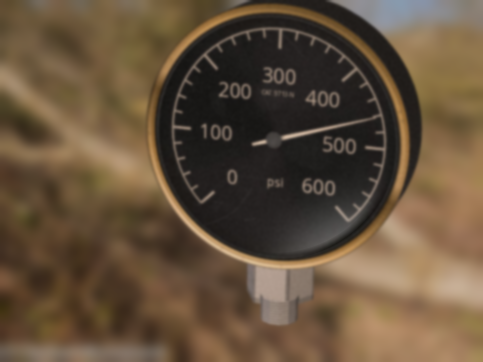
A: 460 psi
